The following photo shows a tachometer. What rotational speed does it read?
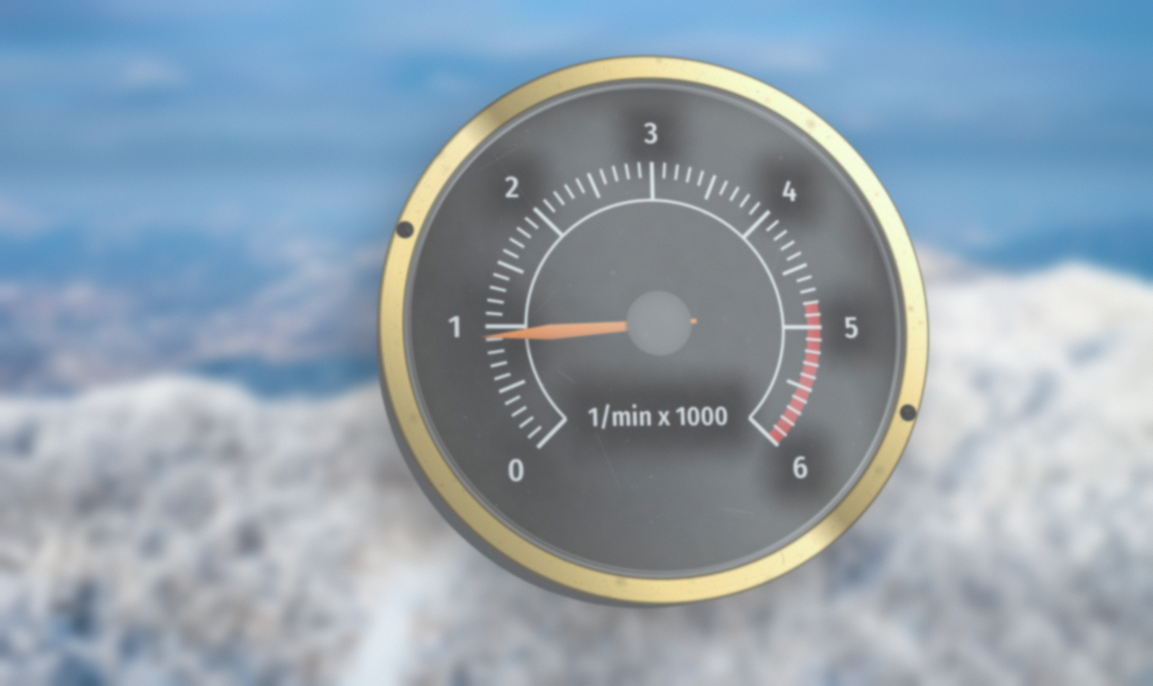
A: 900 rpm
